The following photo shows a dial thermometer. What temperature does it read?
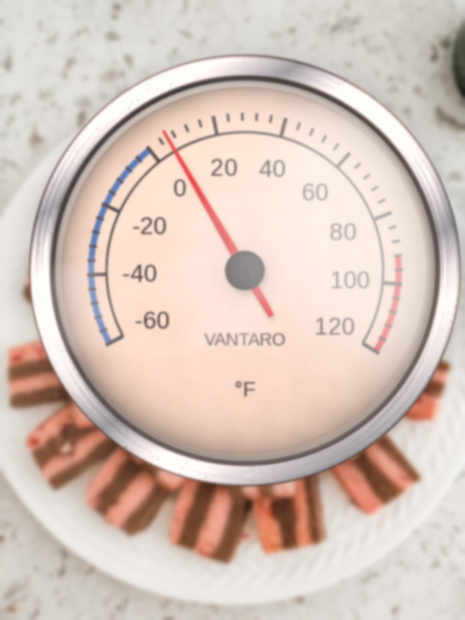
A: 6 °F
